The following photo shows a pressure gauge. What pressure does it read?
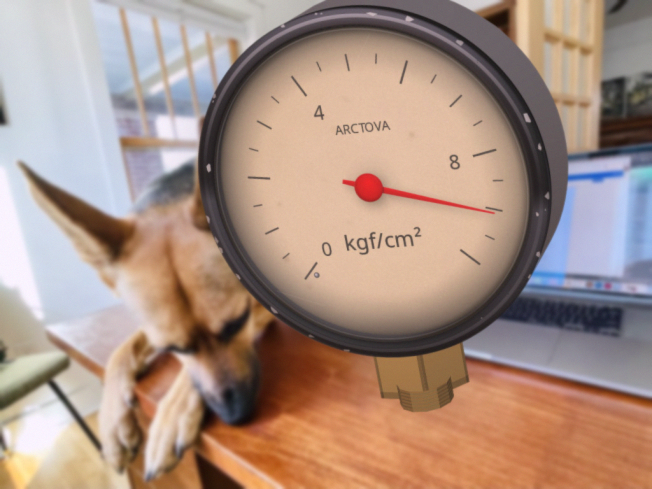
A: 9 kg/cm²
